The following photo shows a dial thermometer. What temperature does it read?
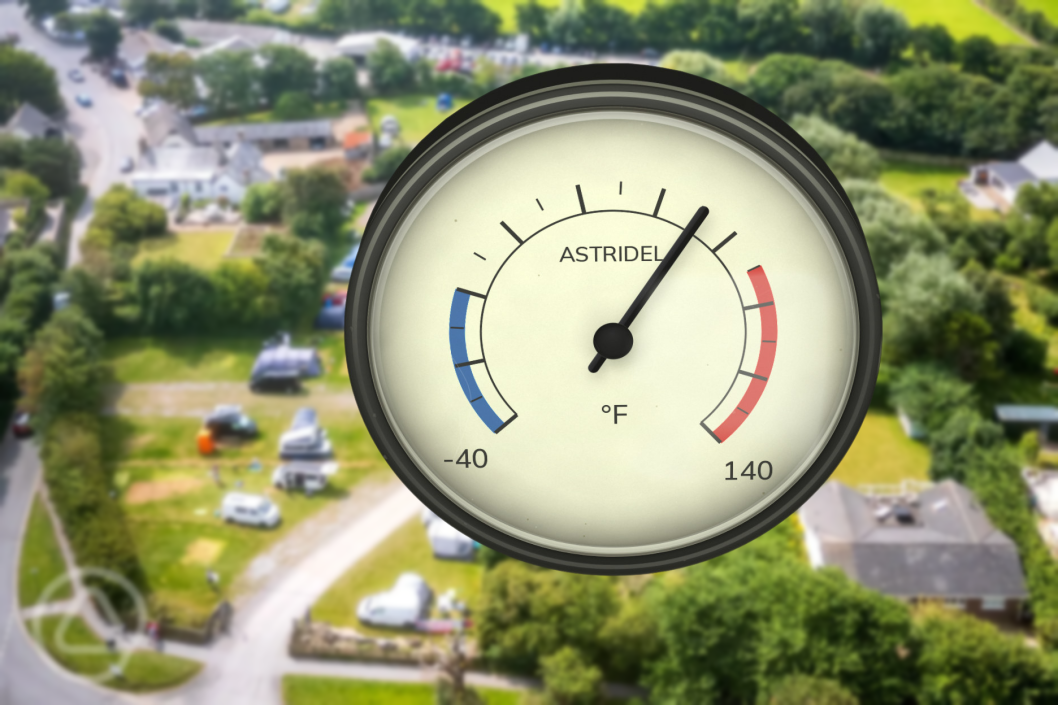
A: 70 °F
